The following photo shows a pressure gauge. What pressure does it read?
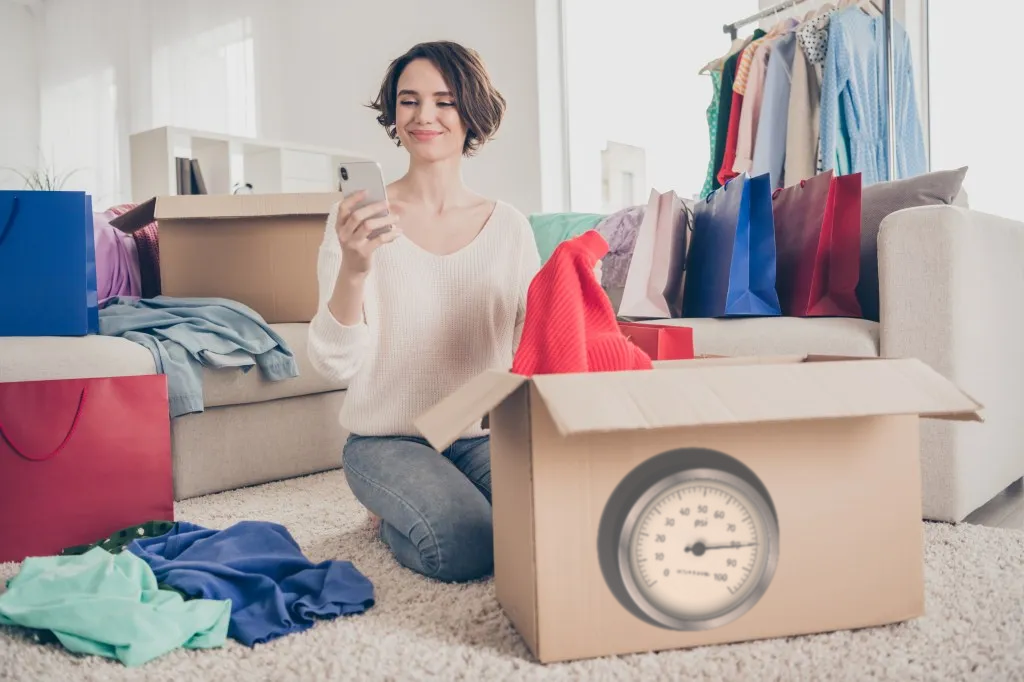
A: 80 psi
